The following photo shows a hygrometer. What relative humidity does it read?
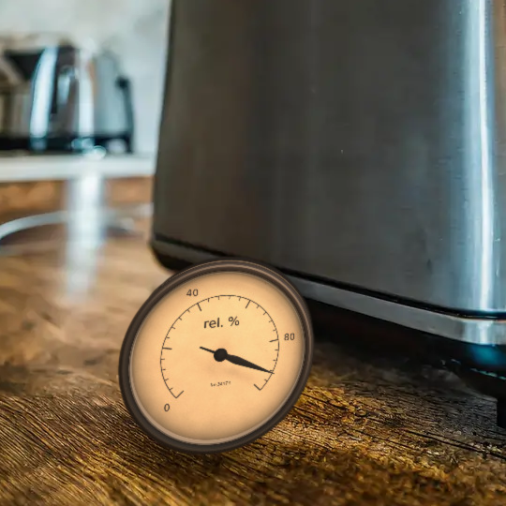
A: 92 %
